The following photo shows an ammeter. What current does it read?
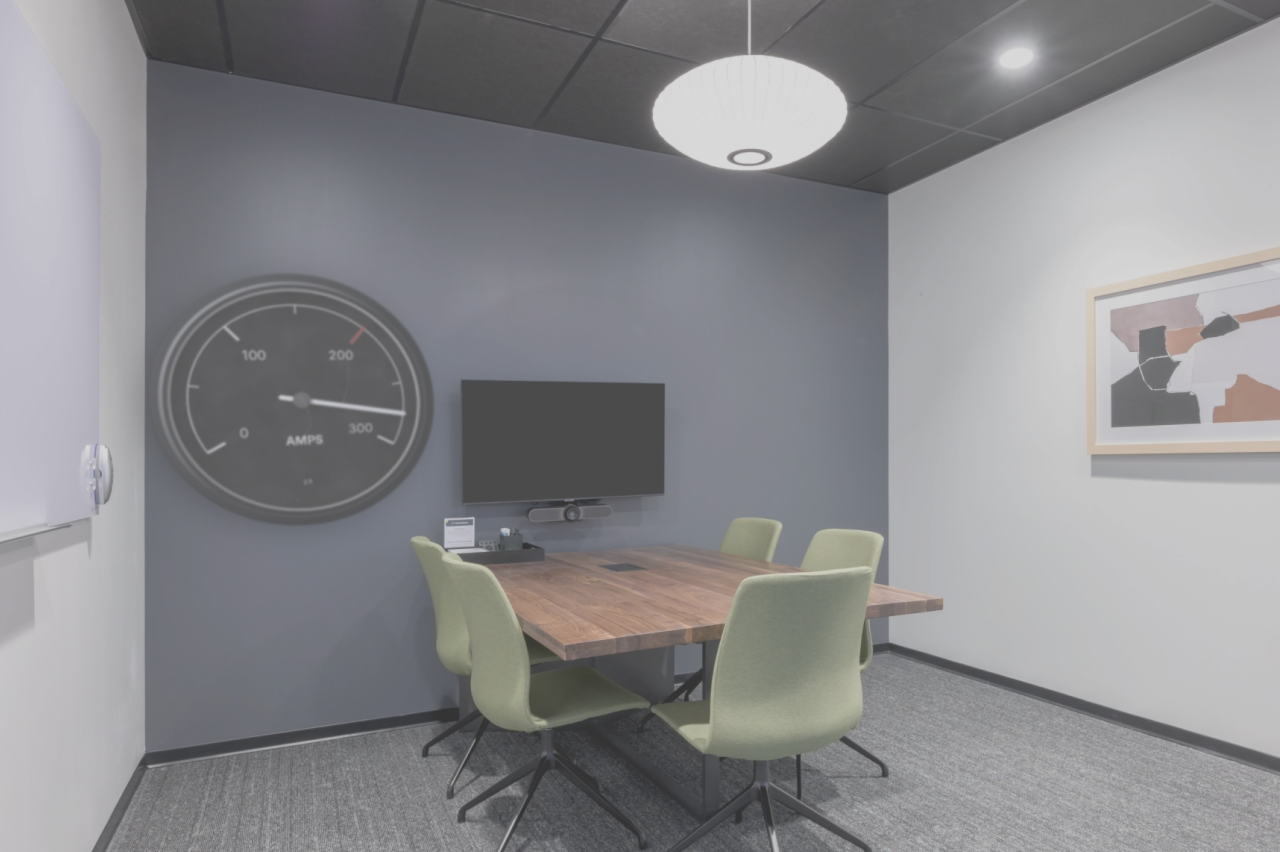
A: 275 A
